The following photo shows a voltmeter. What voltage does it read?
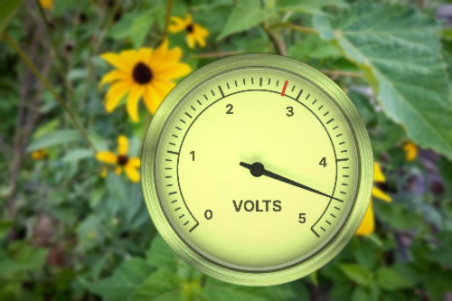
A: 4.5 V
